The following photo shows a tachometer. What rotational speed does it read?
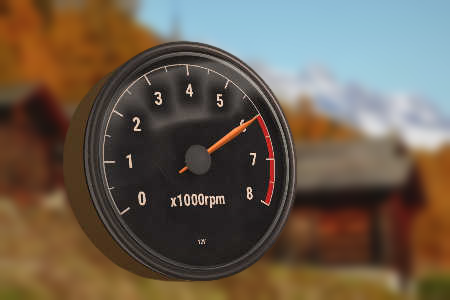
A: 6000 rpm
